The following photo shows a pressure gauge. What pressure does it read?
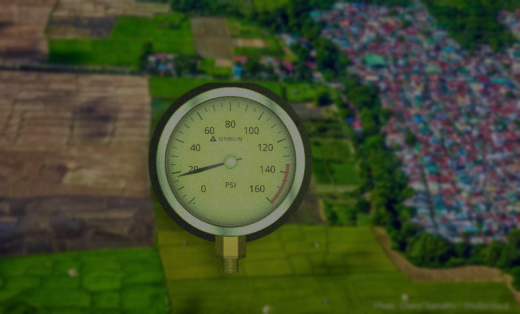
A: 17.5 psi
